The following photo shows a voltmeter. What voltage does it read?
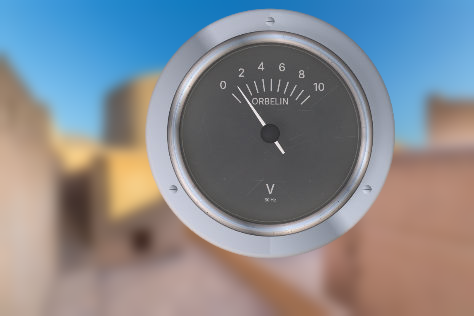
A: 1 V
